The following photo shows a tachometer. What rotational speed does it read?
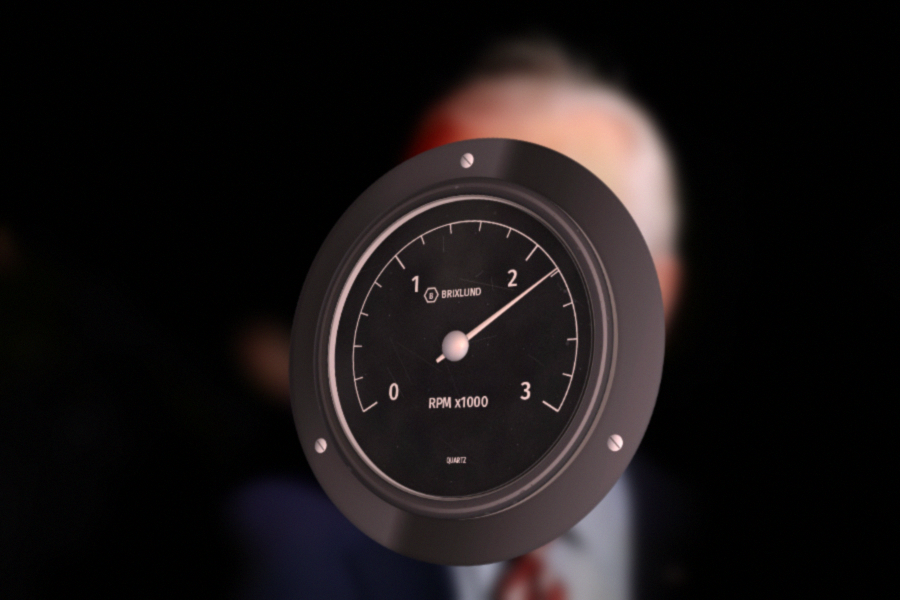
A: 2200 rpm
